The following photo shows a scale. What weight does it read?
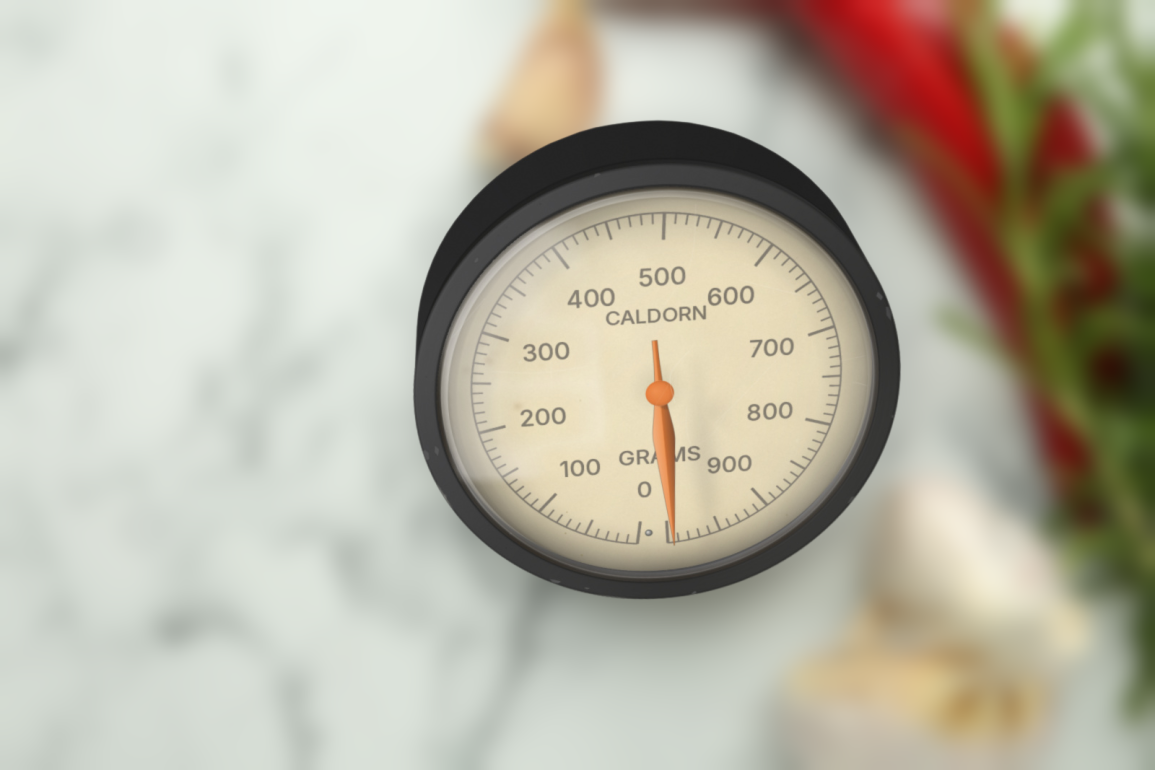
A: 995 g
